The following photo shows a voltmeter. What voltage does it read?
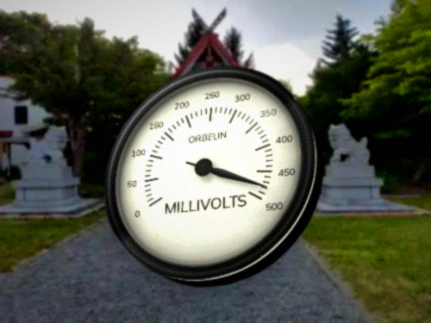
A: 480 mV
